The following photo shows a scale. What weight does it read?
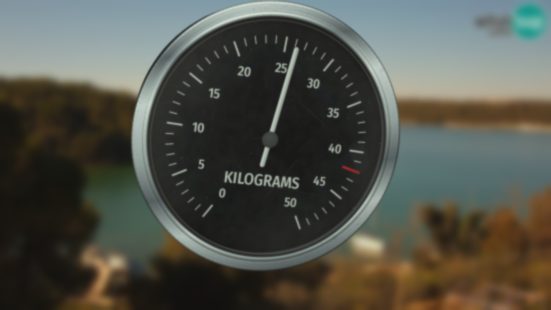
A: 26 kg
